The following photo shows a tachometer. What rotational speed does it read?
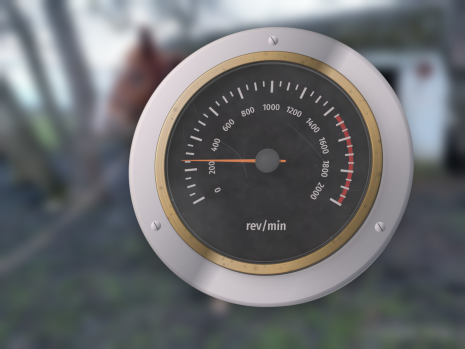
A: 250 rpm
